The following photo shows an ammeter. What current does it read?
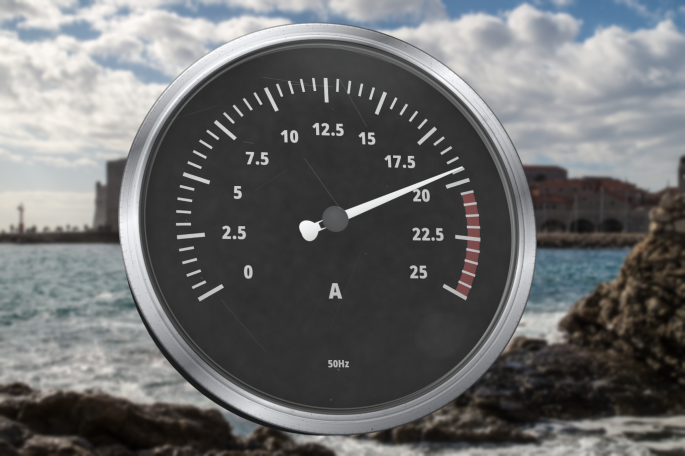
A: 19.5 A
